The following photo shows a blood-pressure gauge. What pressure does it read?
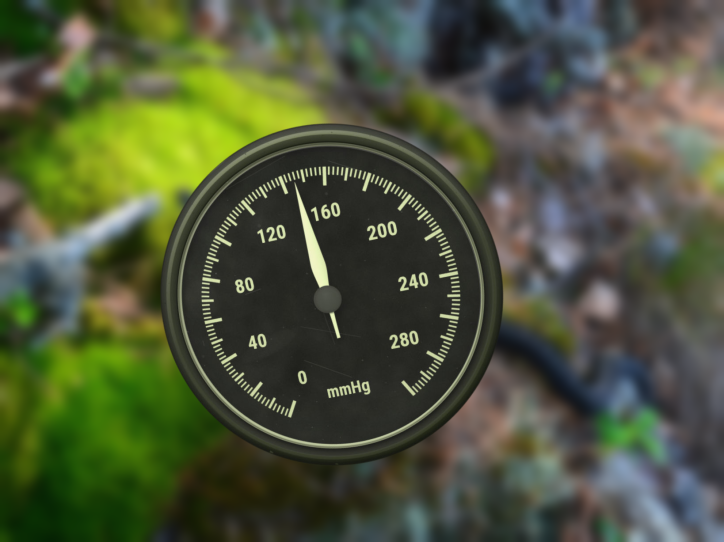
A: 146 mmHg
